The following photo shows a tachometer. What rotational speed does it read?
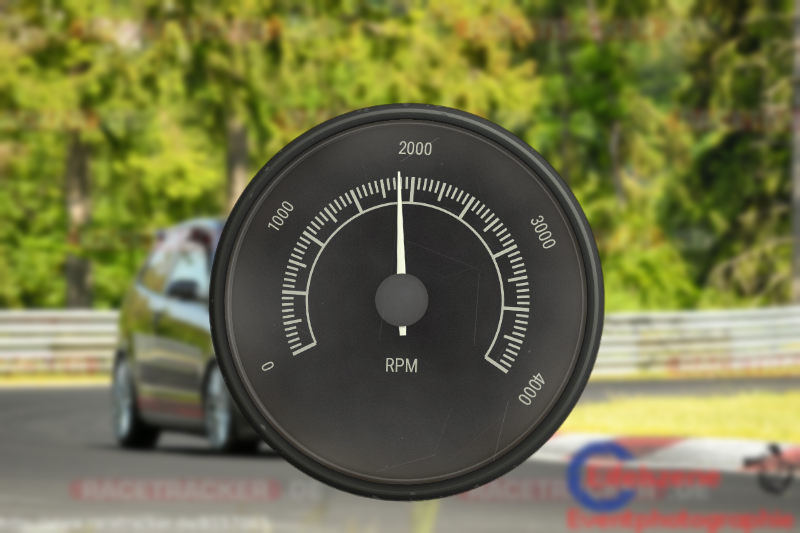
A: 1900 rpm
